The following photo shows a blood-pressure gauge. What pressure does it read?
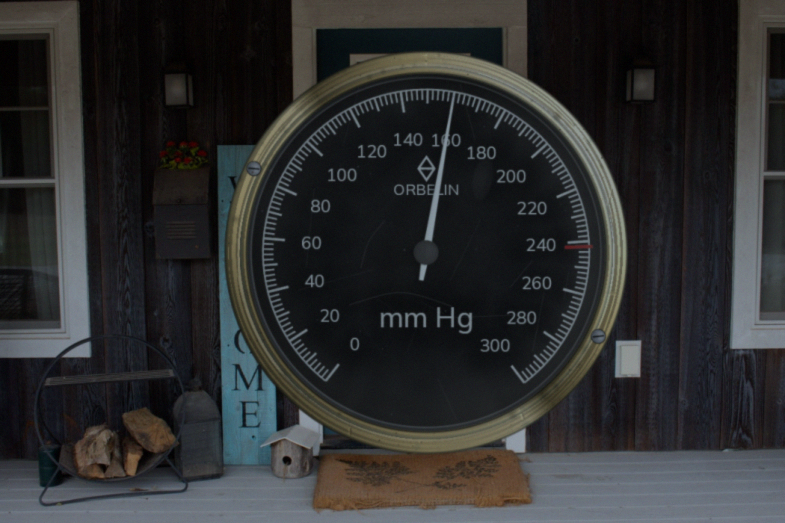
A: 160 mmHg
